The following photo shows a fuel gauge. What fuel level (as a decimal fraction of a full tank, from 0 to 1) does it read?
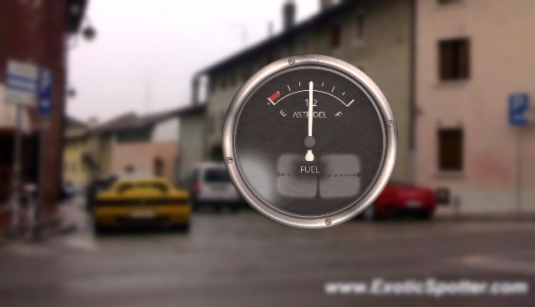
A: 0.5
